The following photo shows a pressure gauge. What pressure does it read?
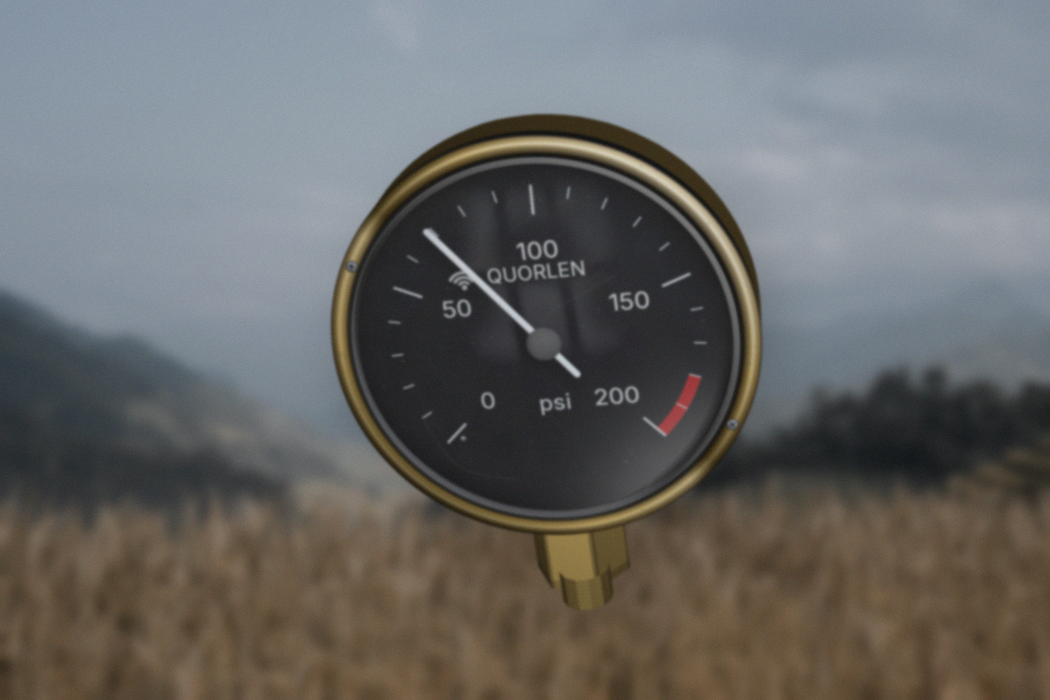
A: 70 psi
